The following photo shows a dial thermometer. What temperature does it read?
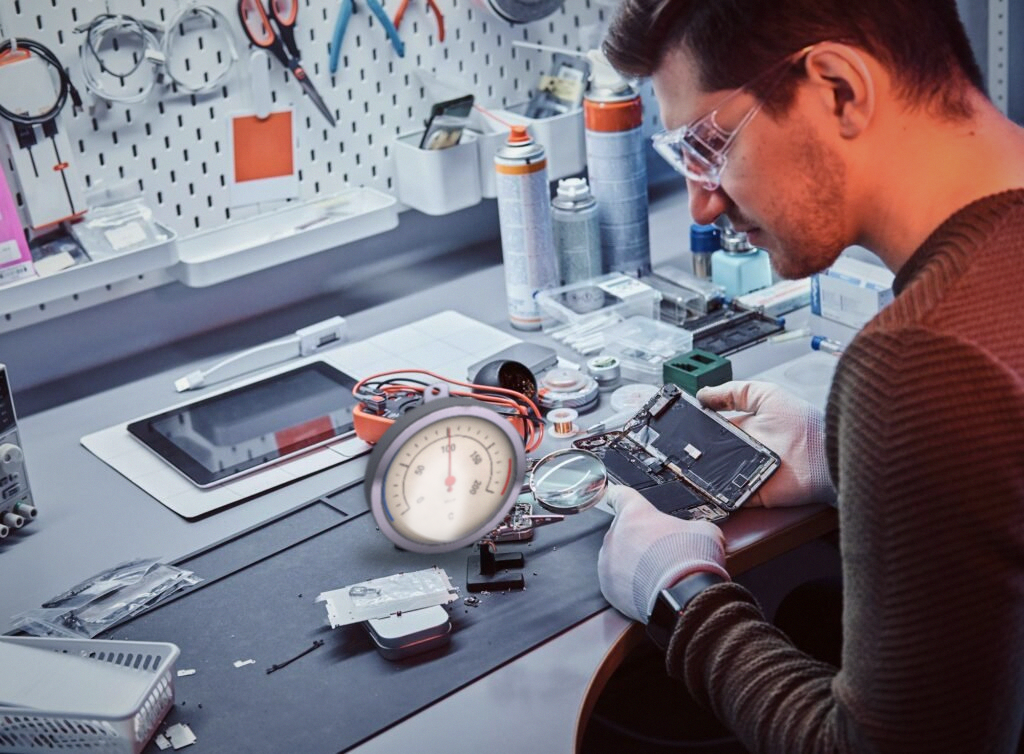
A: 100 °C
